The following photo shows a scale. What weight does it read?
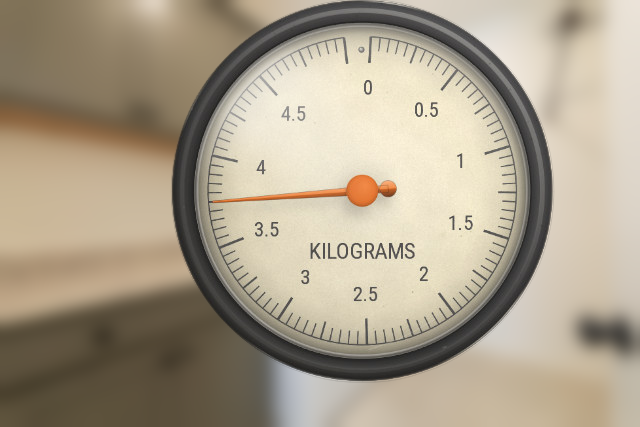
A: 3.75 kg
